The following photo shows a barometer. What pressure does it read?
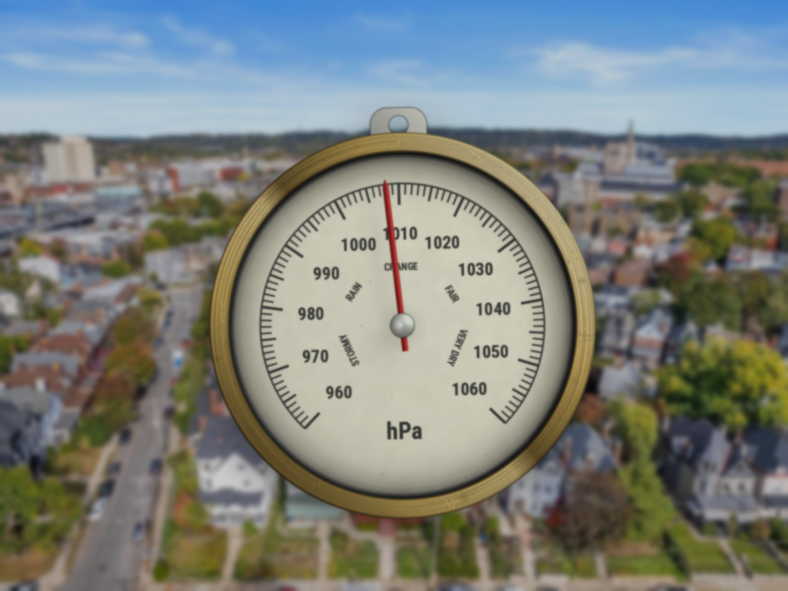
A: 1008 hPa
